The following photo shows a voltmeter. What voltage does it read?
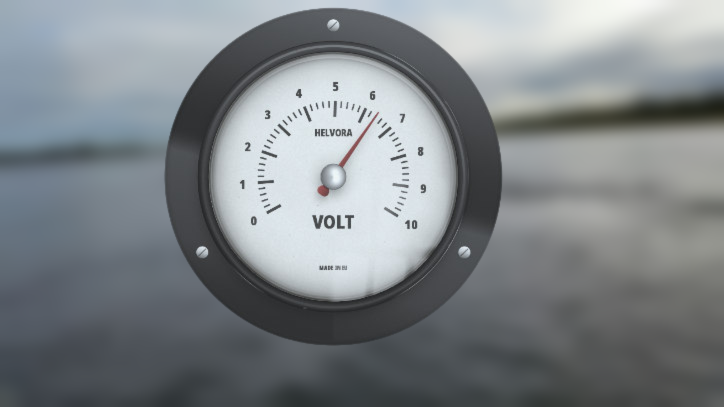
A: 6.4 V
